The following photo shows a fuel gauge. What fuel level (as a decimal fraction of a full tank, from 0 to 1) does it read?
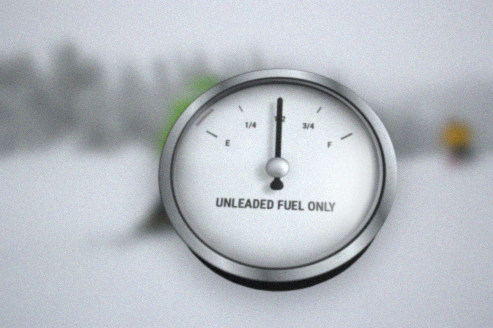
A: 0.5
